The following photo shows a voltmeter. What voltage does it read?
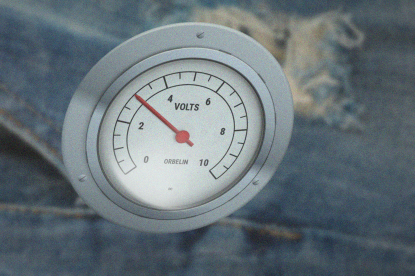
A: 3 V
